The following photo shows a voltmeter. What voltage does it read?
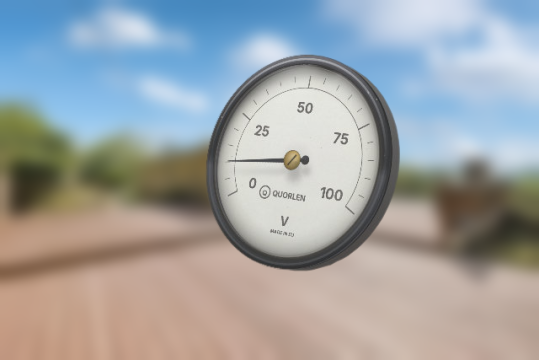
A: 10 V
